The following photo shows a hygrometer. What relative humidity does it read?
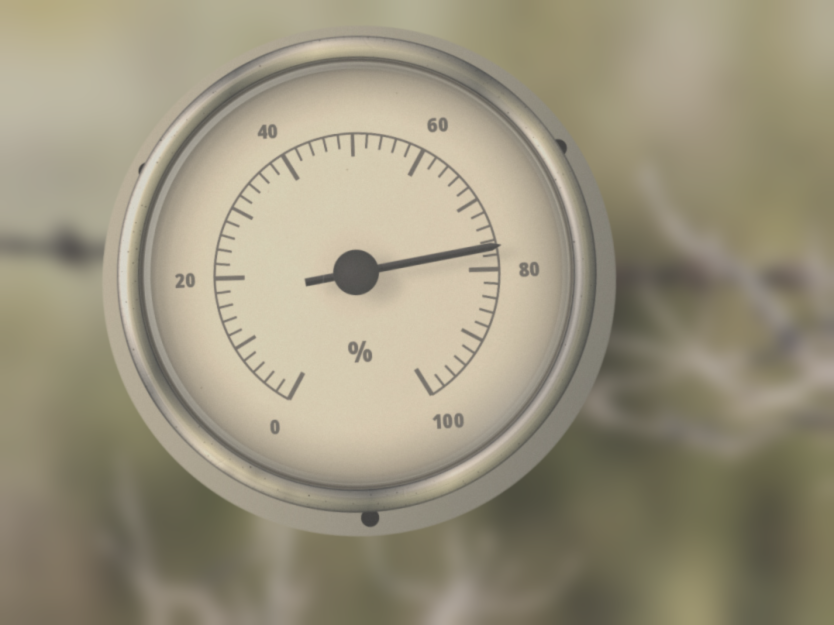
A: 77 %
